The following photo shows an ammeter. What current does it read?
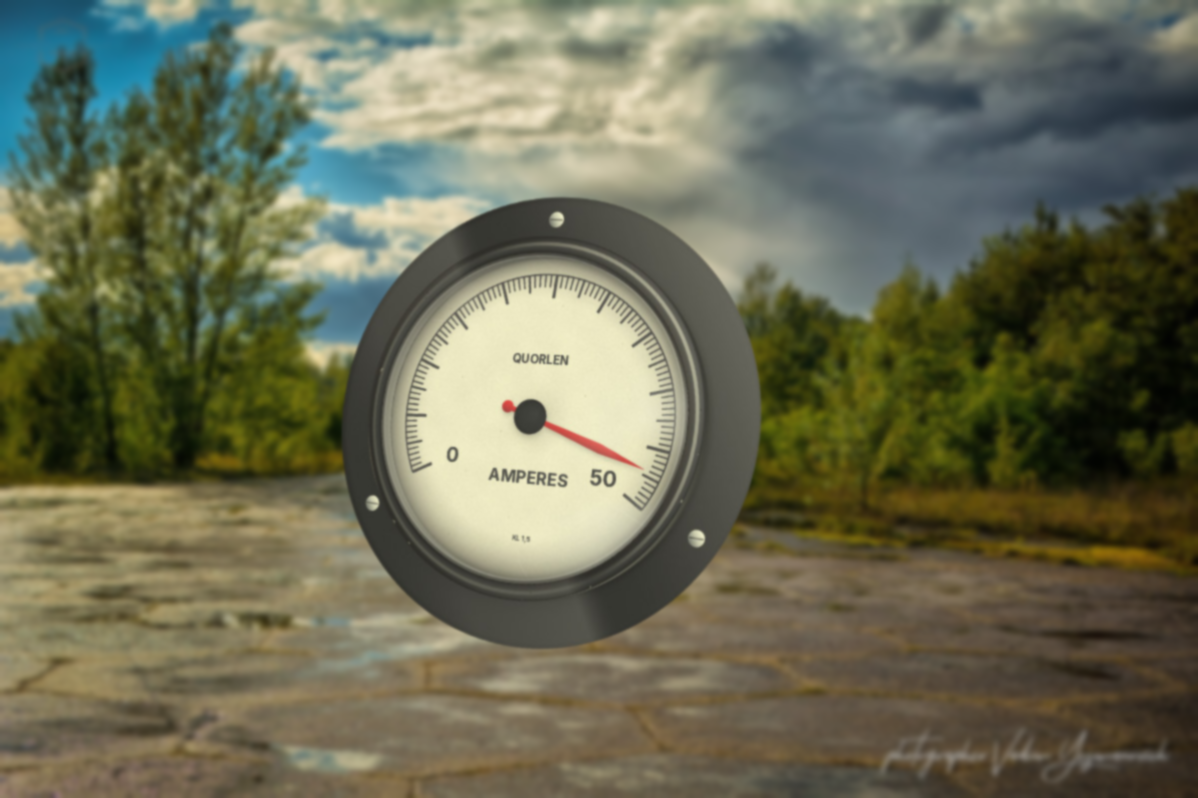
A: 47 A
